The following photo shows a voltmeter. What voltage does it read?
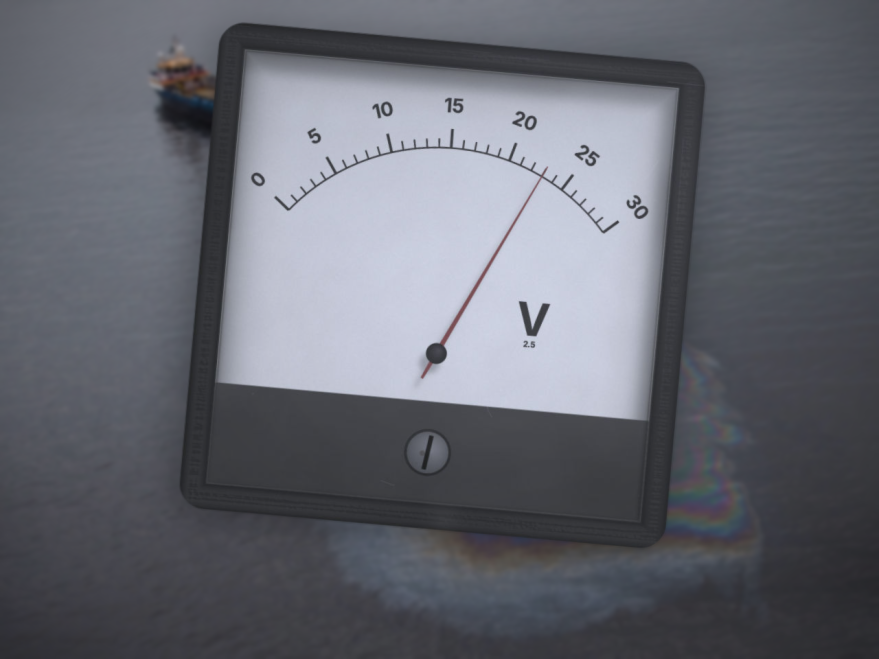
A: 23 V
